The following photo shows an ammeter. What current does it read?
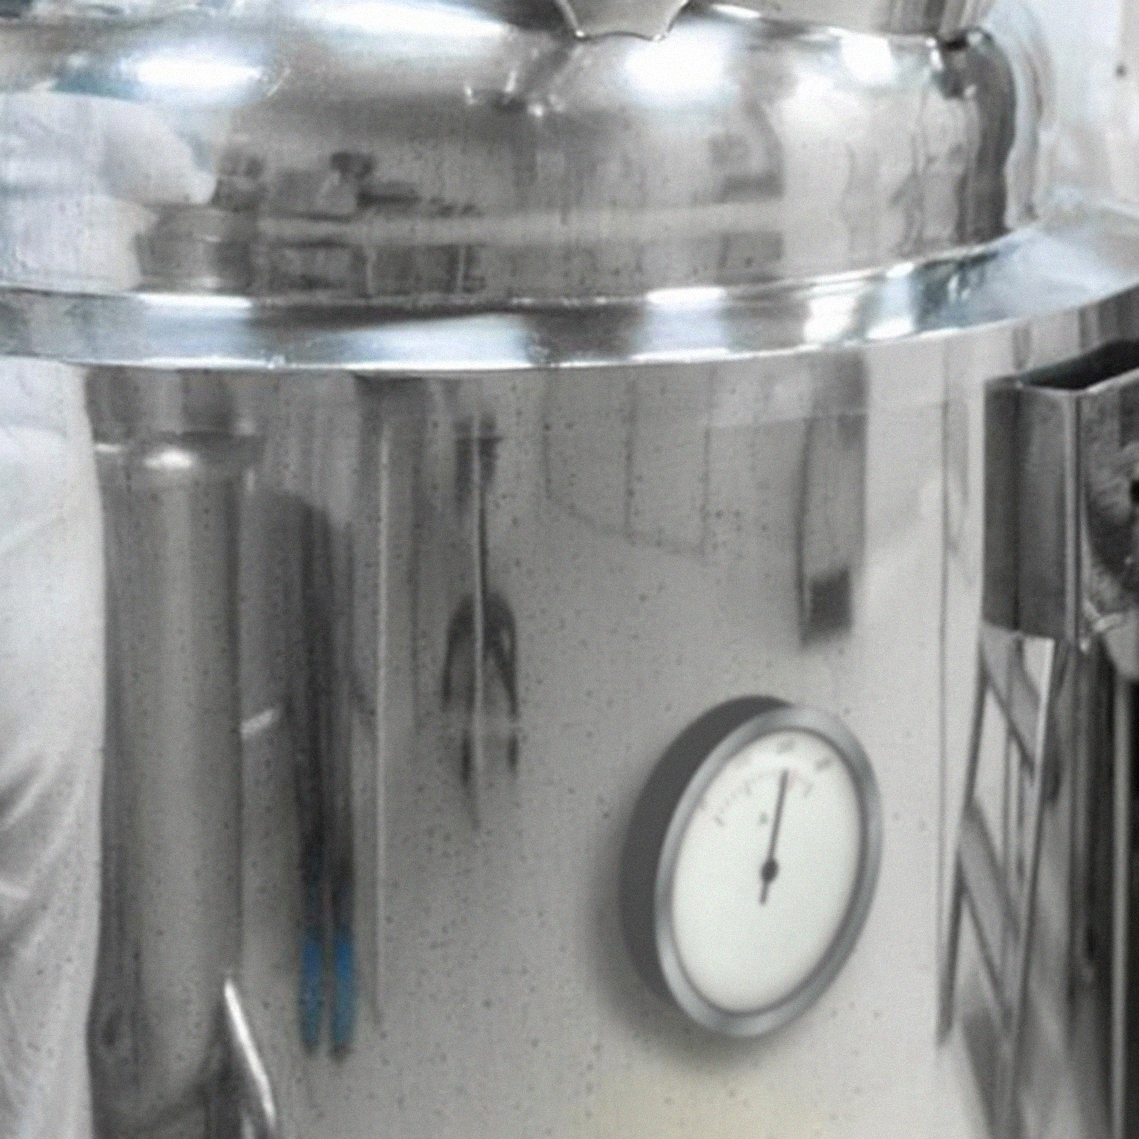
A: 200 A
